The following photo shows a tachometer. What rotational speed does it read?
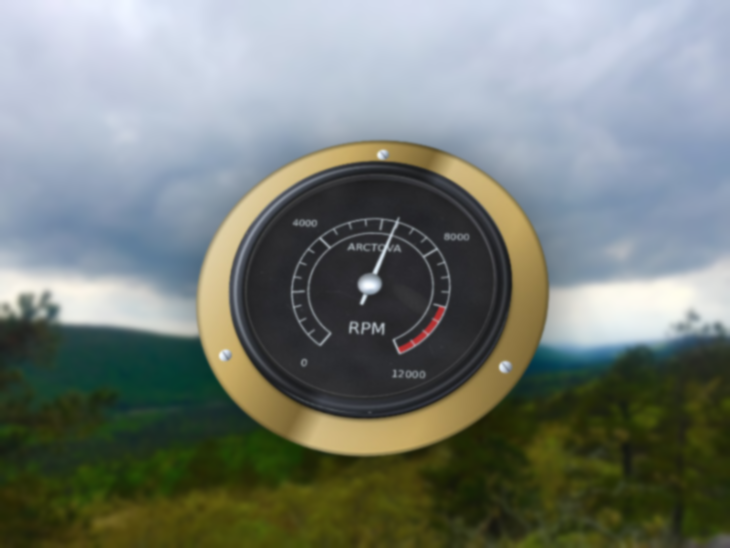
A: 6500 rpm
